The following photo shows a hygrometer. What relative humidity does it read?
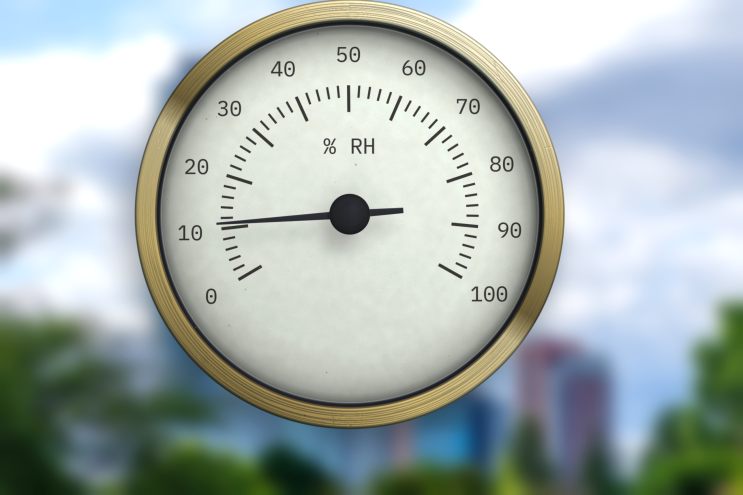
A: 11 %
